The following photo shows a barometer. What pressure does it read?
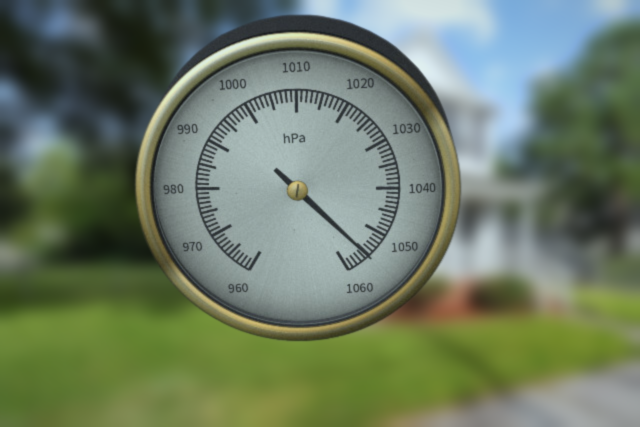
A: 1055 hPa
